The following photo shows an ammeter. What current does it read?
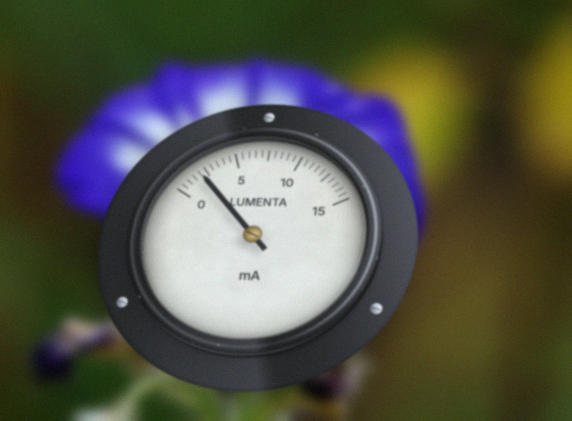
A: 2 mA
